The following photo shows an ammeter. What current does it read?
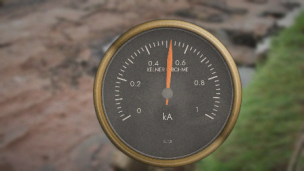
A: 0.52 kA
